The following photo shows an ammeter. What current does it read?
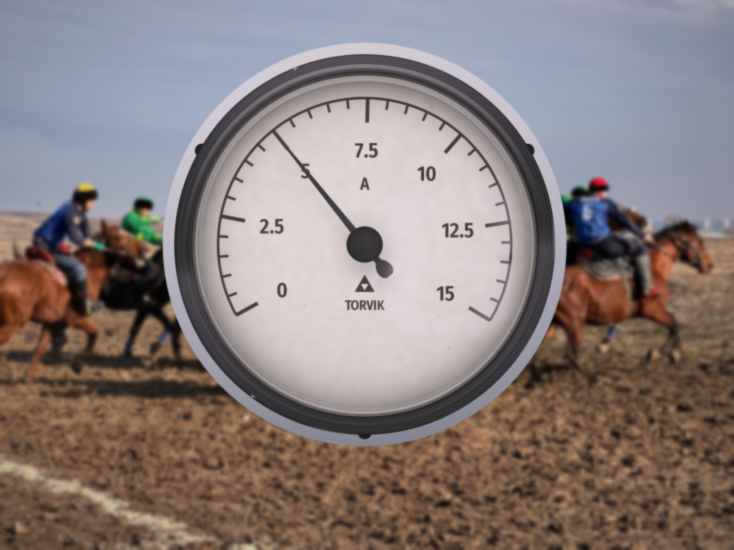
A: 5 A
